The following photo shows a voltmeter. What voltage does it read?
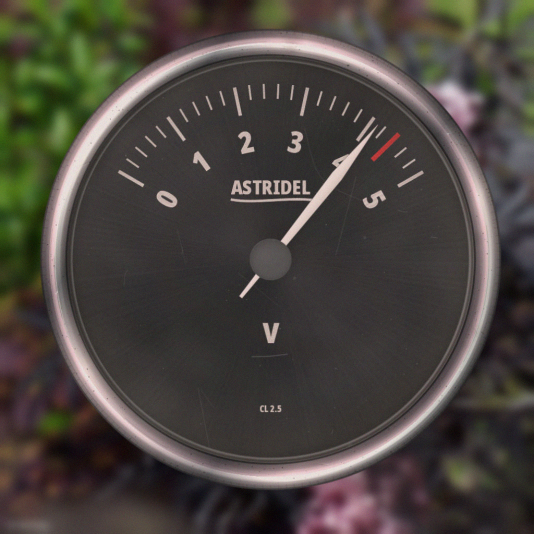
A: 4.1 V
